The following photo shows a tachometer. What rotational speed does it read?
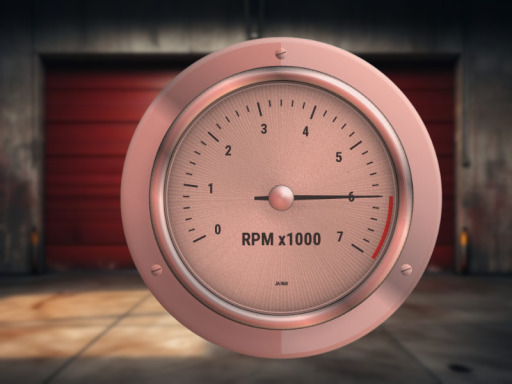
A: 6000 rpm
